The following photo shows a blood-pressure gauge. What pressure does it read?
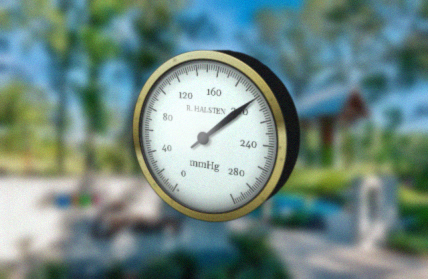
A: 200 mmHg
